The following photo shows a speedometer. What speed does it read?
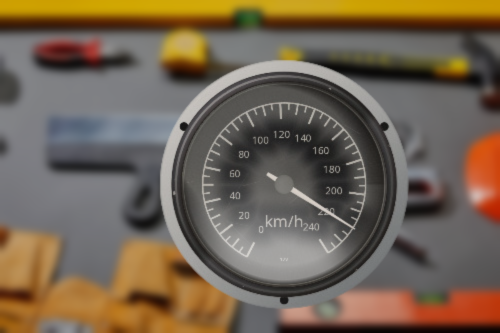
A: 220 km/h
